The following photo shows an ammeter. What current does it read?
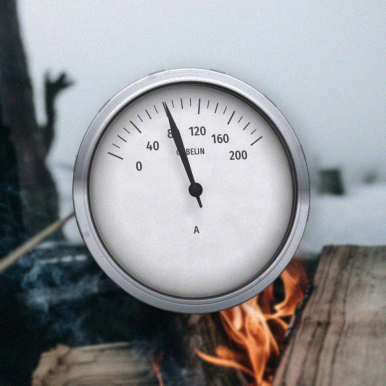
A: 80 A
